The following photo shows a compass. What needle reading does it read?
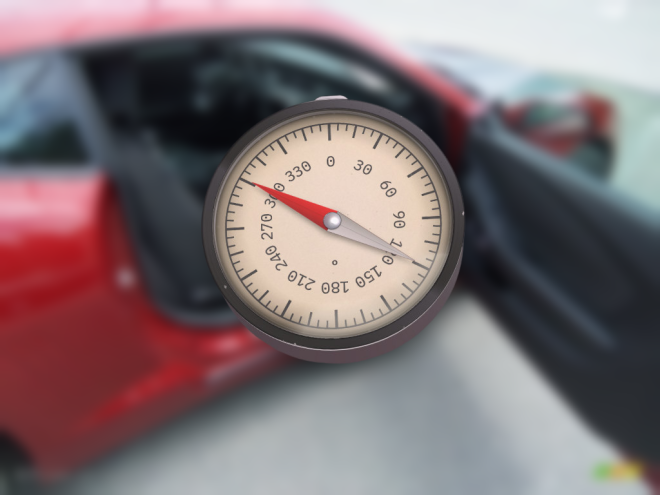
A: 300 °
